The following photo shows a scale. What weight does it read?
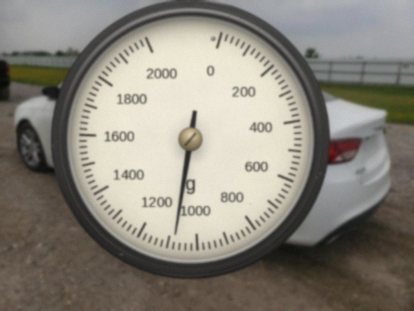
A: 1080 g
